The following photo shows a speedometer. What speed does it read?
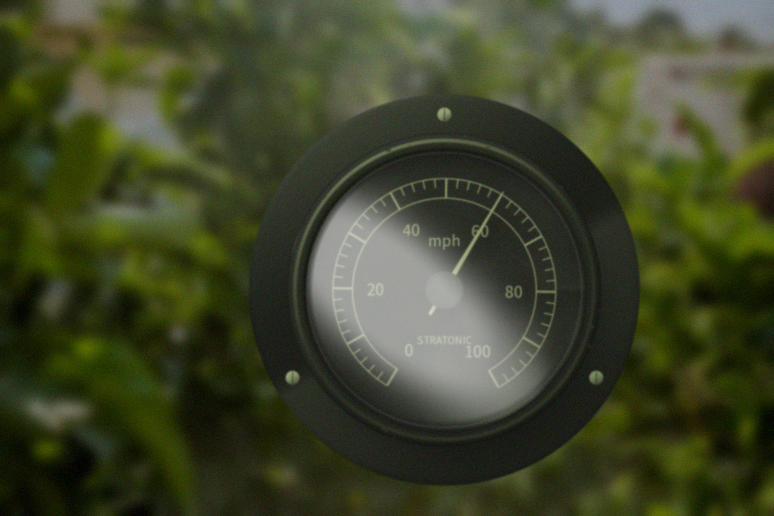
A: 60 mph
